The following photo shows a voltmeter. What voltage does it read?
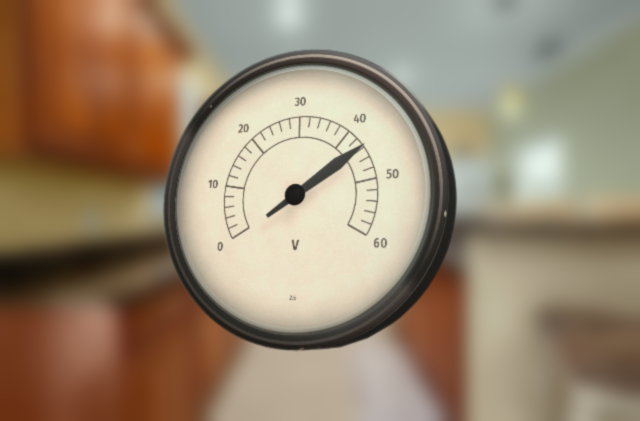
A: 44 V
